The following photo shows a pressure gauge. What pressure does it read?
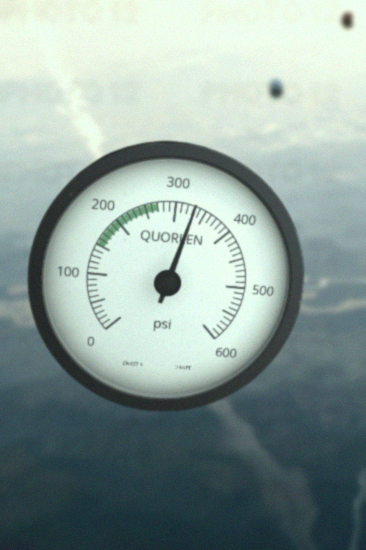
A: 330 psi
